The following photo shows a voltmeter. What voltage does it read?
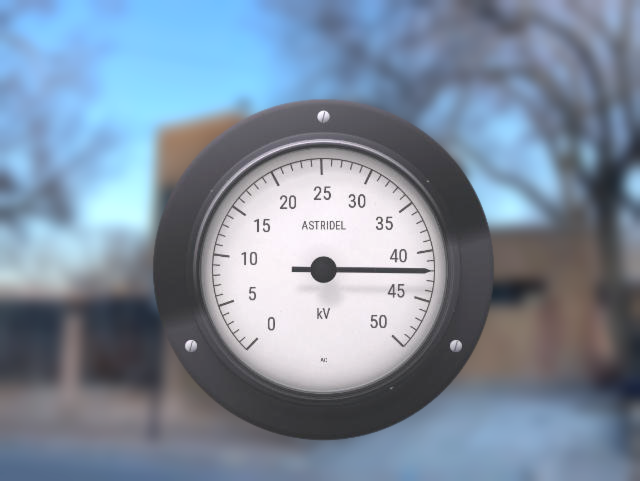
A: 42 kV
